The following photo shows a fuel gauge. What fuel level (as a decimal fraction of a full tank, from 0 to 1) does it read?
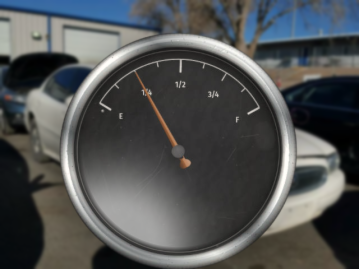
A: 0.25
